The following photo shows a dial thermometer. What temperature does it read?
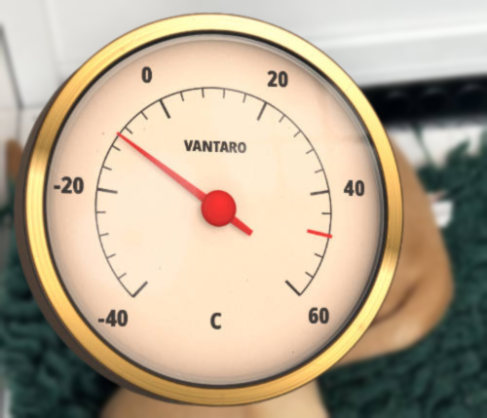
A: -10 °C
